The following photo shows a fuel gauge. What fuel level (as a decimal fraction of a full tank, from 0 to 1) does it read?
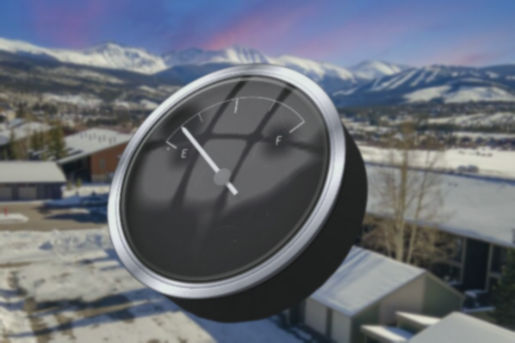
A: 0.125
